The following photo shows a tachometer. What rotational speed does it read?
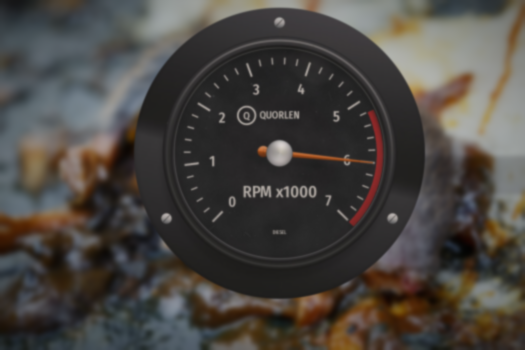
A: 6000 rpm
